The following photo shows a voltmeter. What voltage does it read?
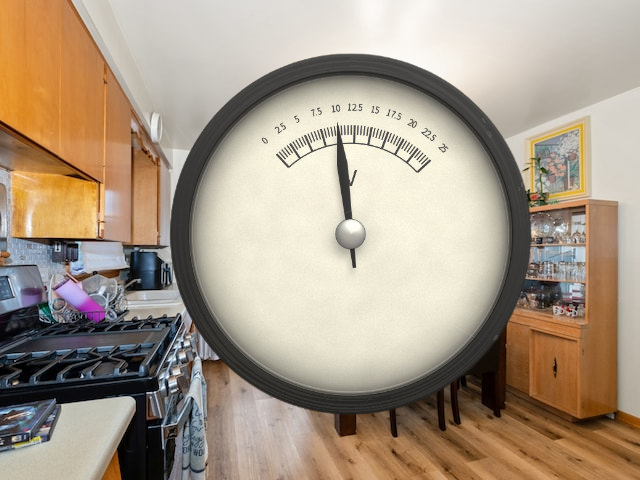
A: 10 V
